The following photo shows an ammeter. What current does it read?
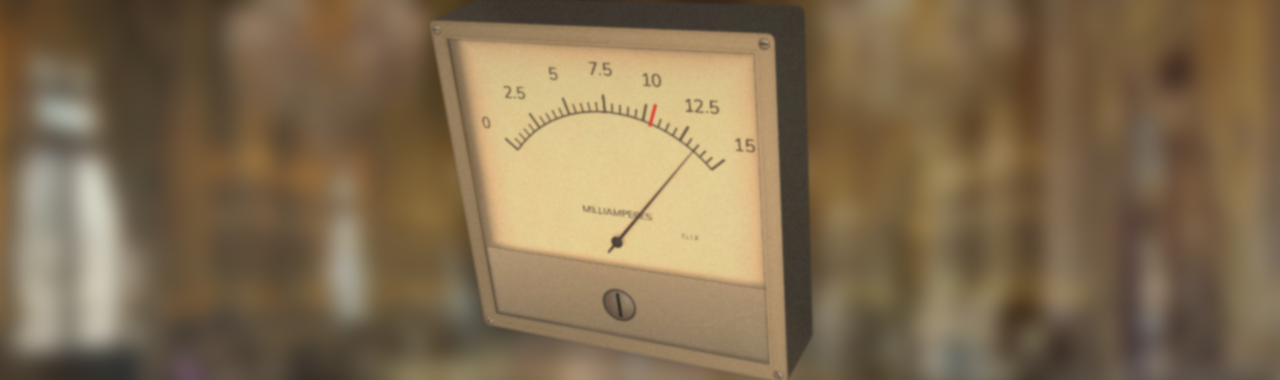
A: 13.5 mA
